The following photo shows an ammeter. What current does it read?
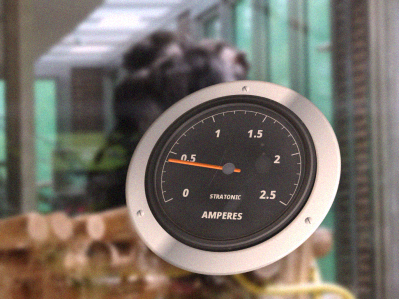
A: 0.4 A
